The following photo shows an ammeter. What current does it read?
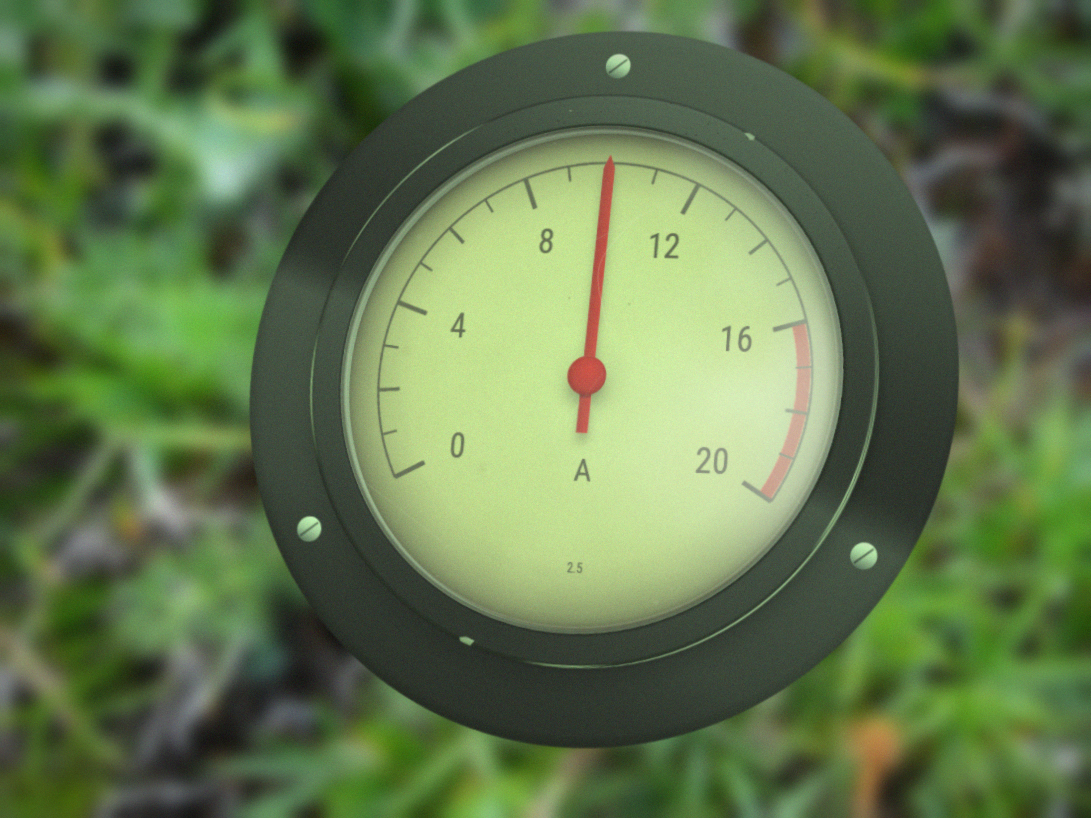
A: 10 A
